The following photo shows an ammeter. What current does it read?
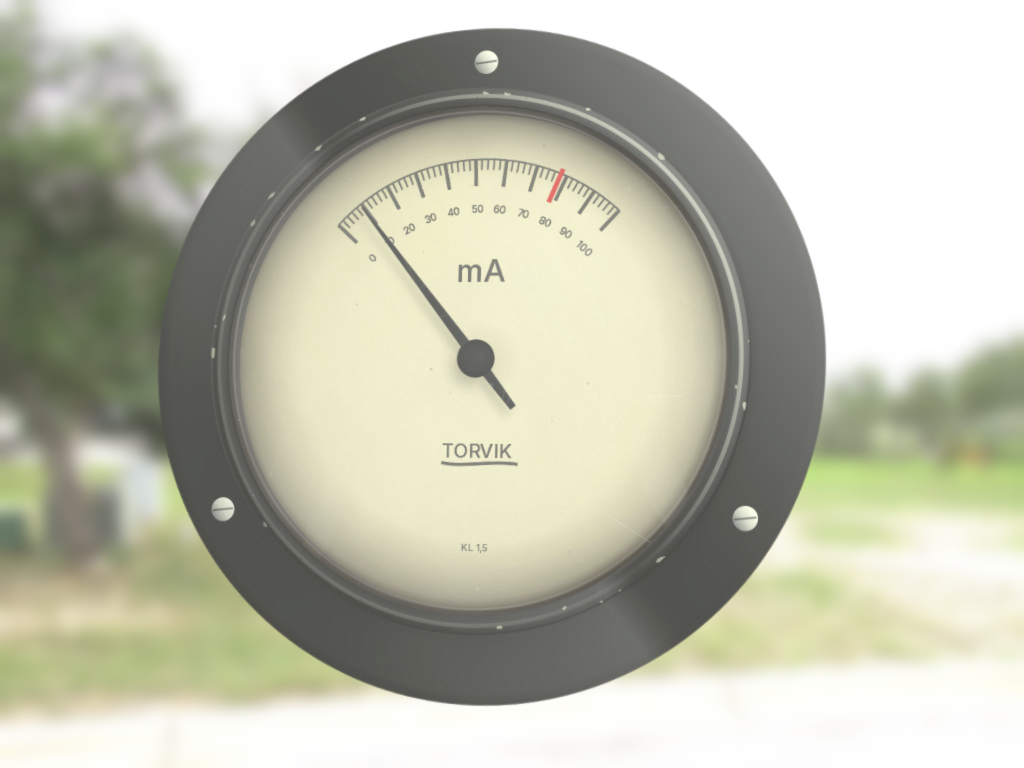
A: 10 mA
